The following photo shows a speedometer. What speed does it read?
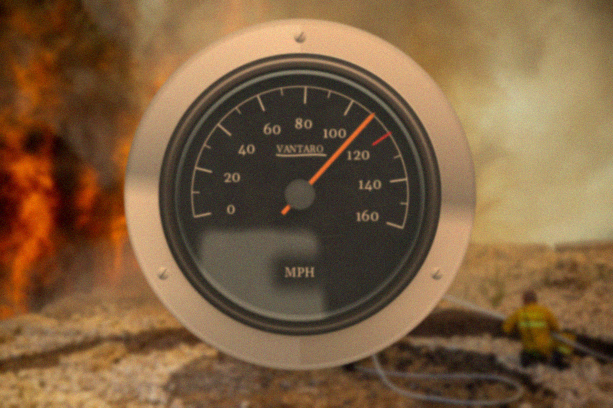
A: 110 mph
